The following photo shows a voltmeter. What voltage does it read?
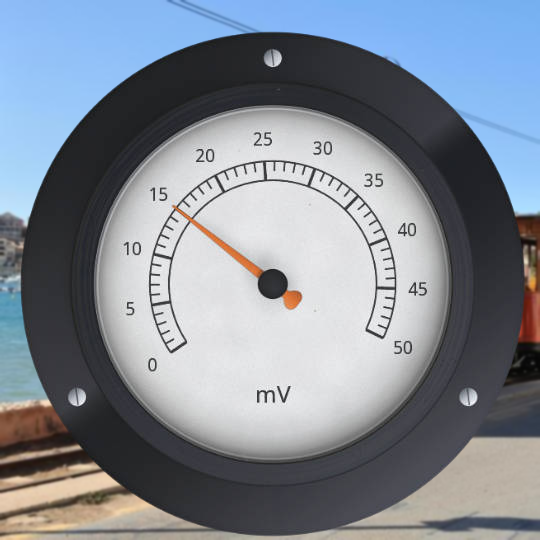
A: 15 mV
